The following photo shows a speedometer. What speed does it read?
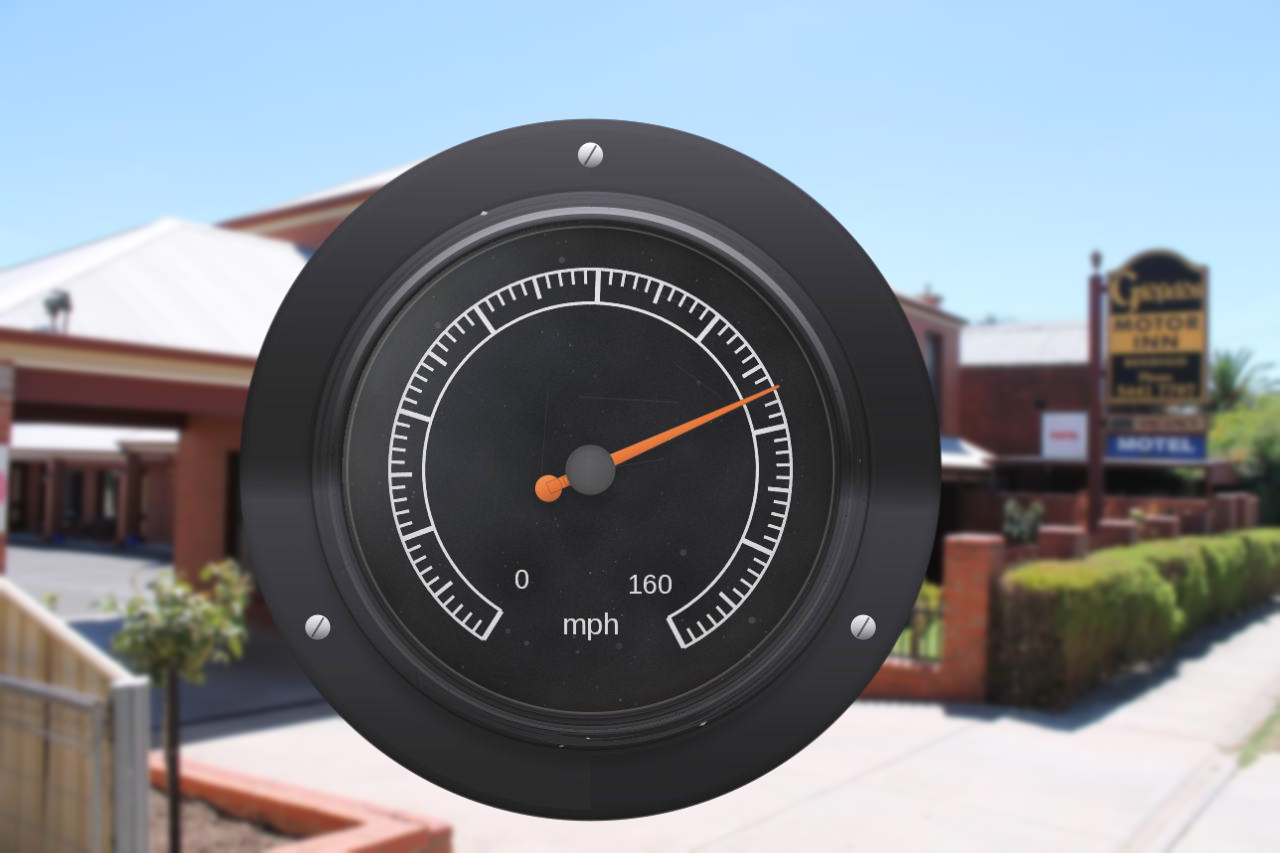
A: 114 mph
